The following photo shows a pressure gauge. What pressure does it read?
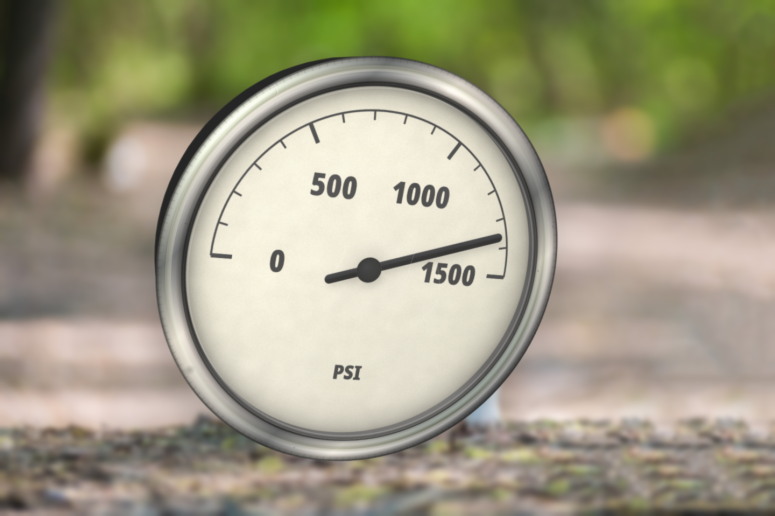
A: 1350 psi
